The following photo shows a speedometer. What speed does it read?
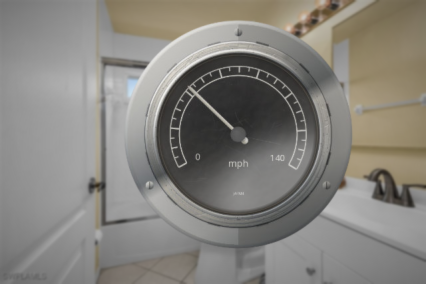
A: 42.5 mph
